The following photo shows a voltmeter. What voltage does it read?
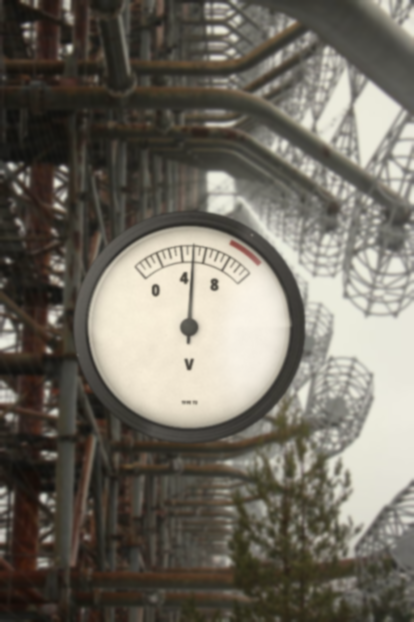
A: 5 V
